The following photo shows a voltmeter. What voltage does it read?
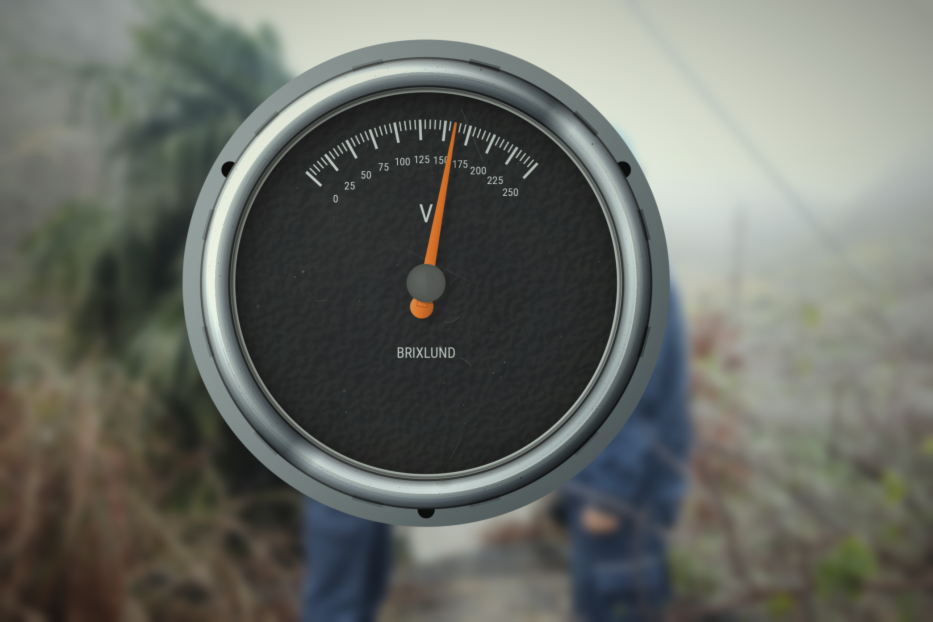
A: 160 V
